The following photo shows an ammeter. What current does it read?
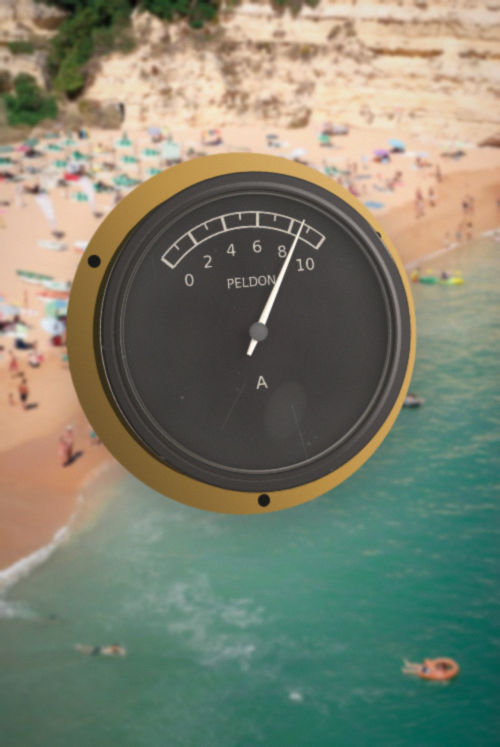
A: 8.5 A
